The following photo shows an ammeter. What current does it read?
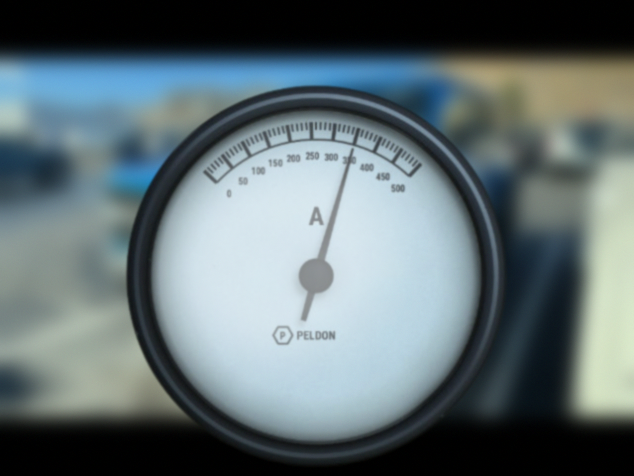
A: 350 A
